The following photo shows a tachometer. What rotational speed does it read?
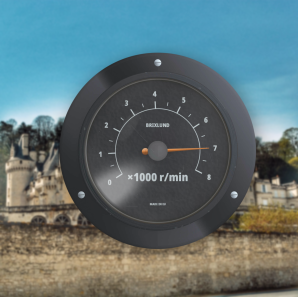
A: 7000 rpm
